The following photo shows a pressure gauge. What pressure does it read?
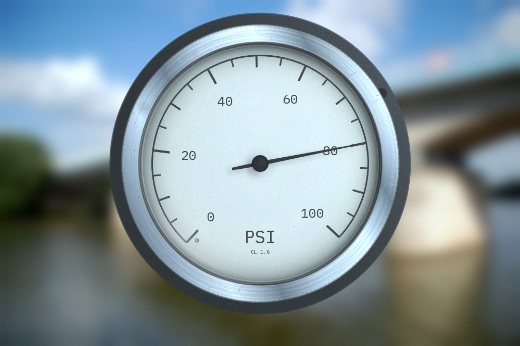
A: 80 psi
